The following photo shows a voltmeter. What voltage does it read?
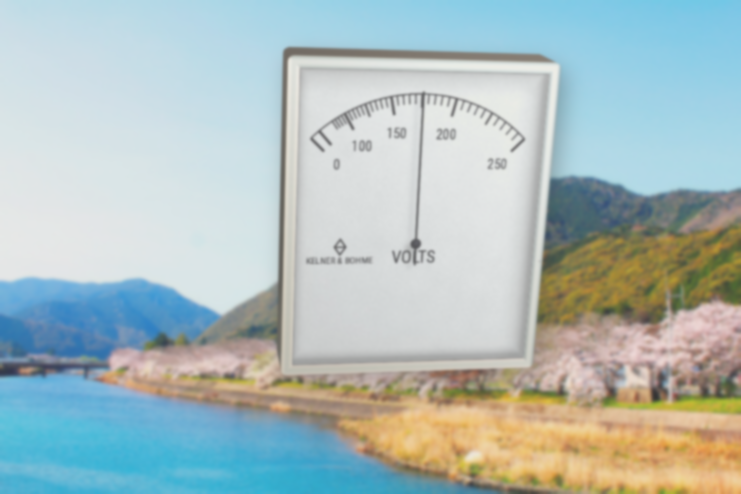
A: 175 V
